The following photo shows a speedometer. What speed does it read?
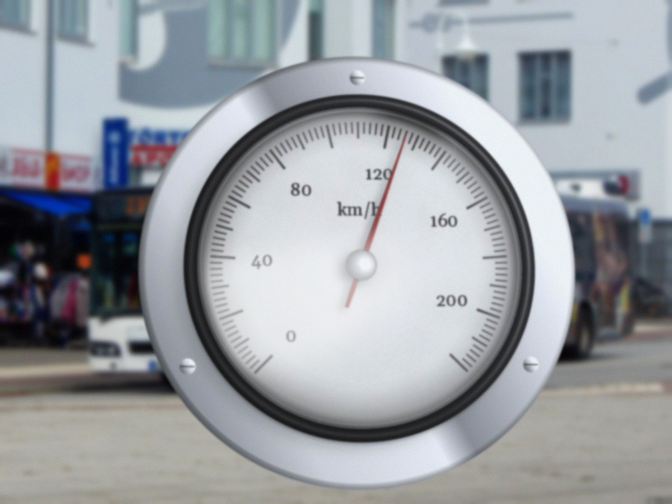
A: 126 km/h
